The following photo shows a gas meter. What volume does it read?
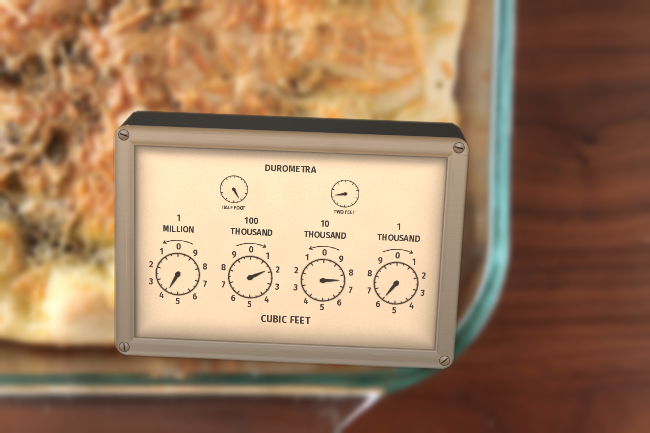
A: 417600 ft³
